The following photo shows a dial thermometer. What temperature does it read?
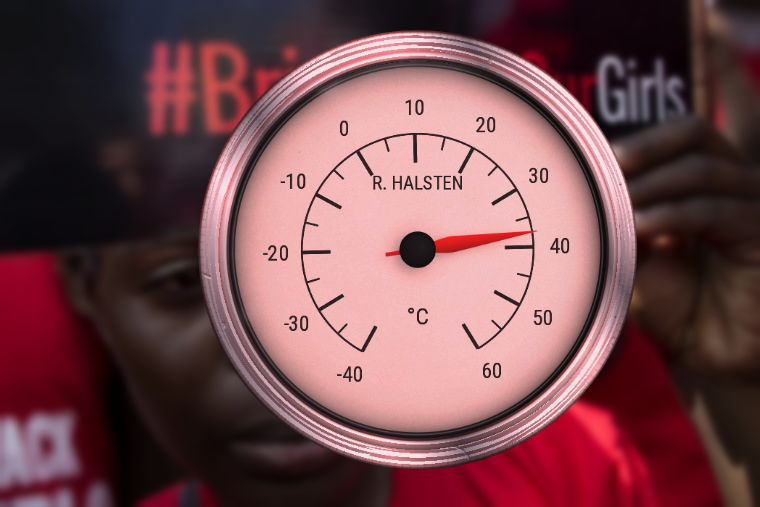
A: 37.5 °C
